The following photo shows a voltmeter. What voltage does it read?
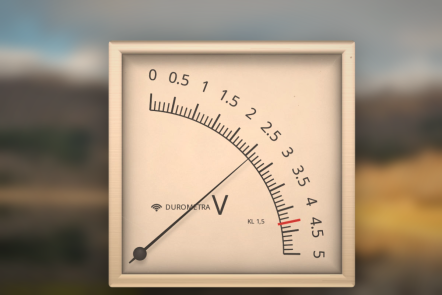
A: 2.6 V
